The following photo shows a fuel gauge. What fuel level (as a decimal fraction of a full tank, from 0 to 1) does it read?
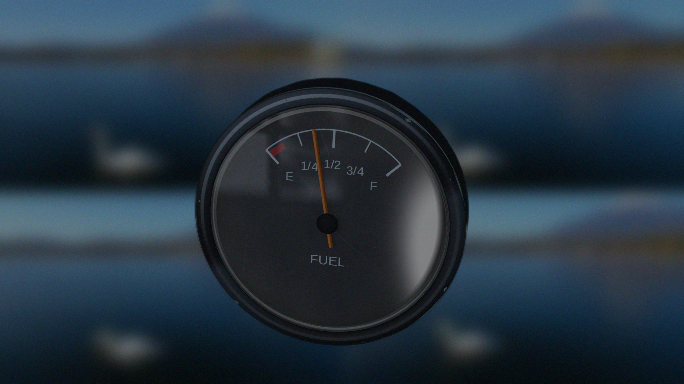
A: 0.375
